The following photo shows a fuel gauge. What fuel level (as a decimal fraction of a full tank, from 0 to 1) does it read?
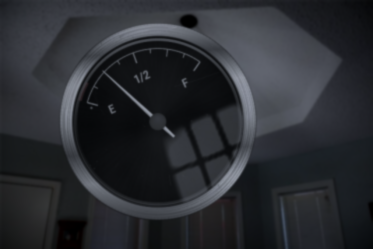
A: 0.25
